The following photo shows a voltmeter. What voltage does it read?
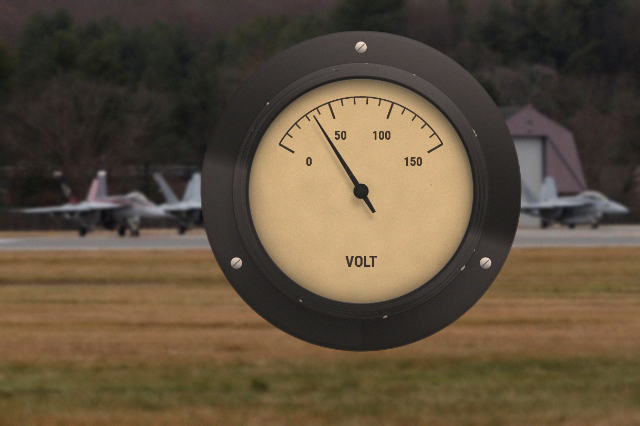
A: 35 V
